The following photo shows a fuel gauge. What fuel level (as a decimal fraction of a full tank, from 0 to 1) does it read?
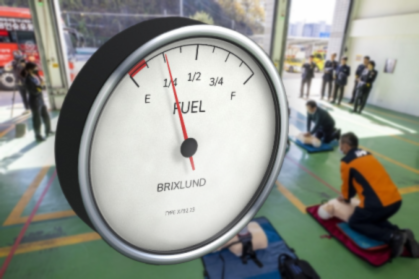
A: 0.25
